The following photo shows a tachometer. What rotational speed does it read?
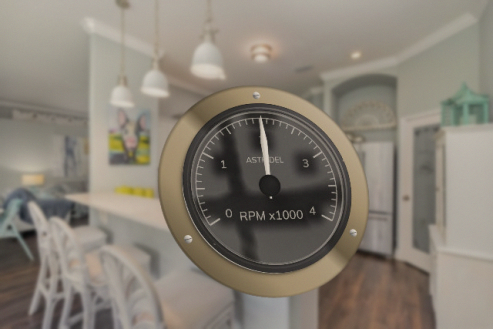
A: 2000 rpm
